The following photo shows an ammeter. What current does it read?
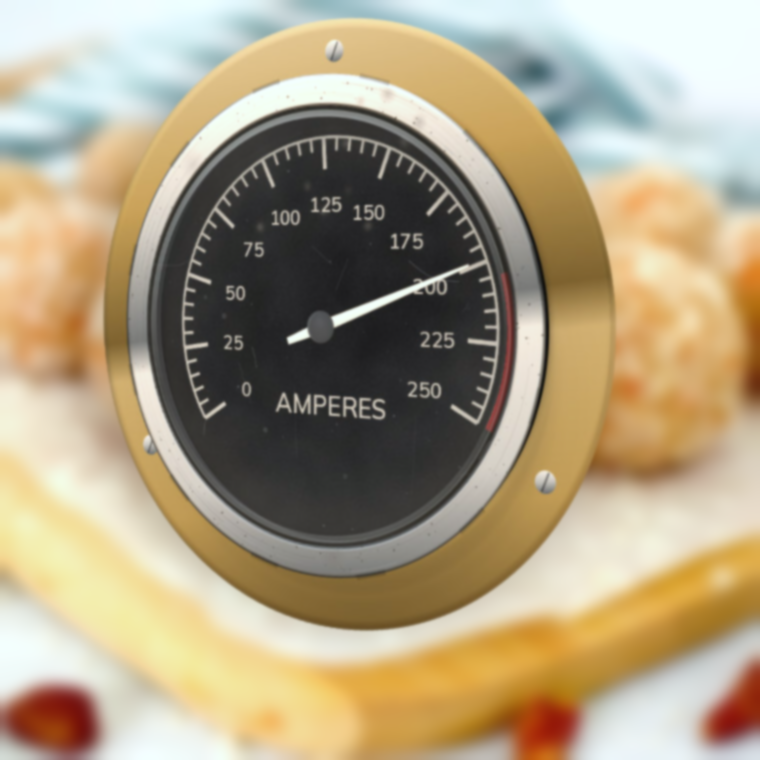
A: 200 A
